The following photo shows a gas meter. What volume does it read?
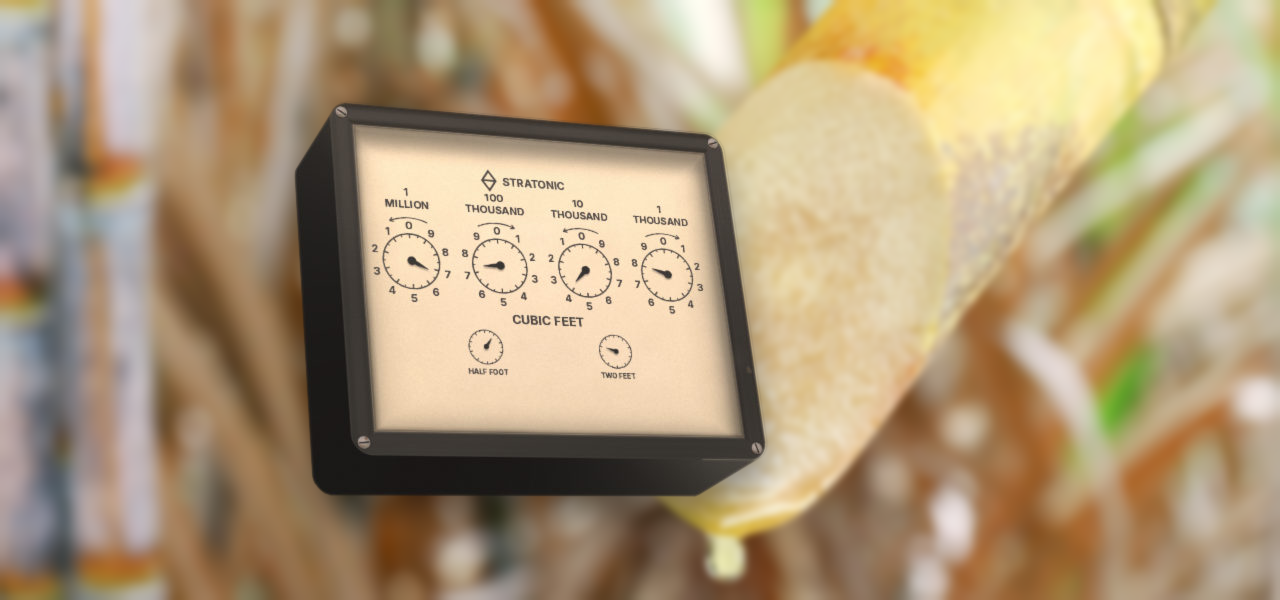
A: 673800 ft³
